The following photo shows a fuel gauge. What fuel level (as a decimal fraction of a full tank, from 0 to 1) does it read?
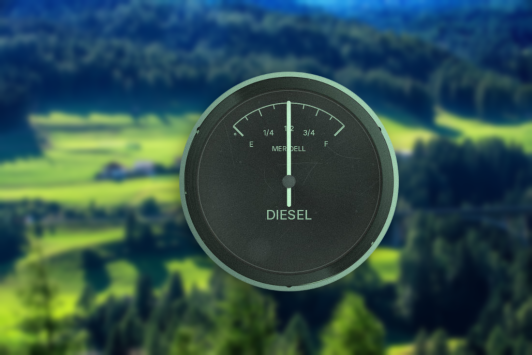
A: 0.5
